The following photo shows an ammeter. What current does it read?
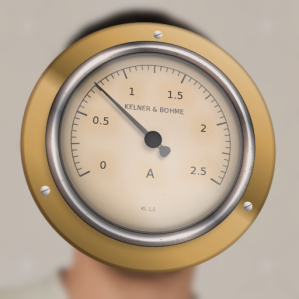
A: 0.75 A
